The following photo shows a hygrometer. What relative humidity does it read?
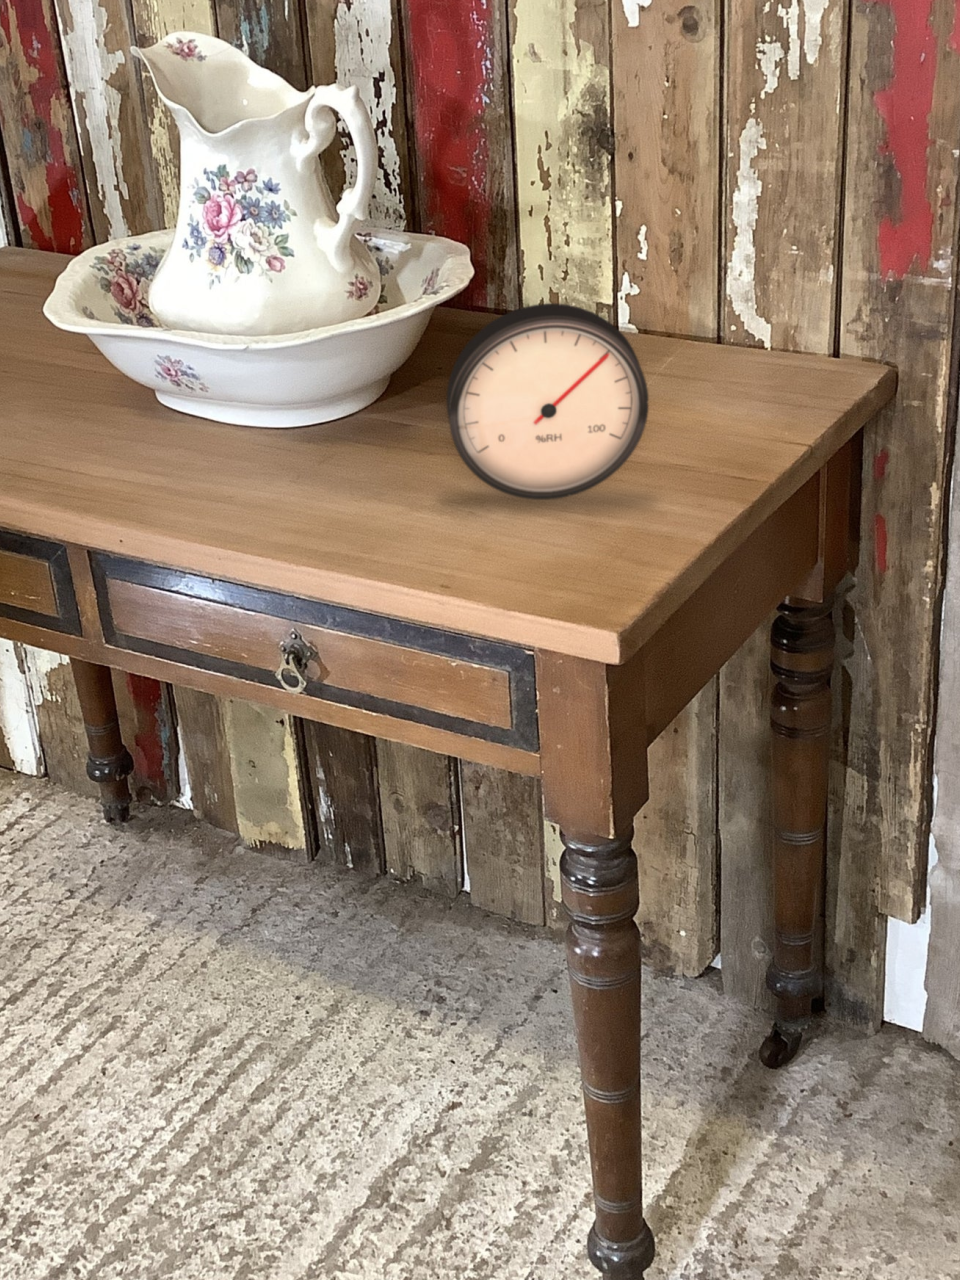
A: 70 %
